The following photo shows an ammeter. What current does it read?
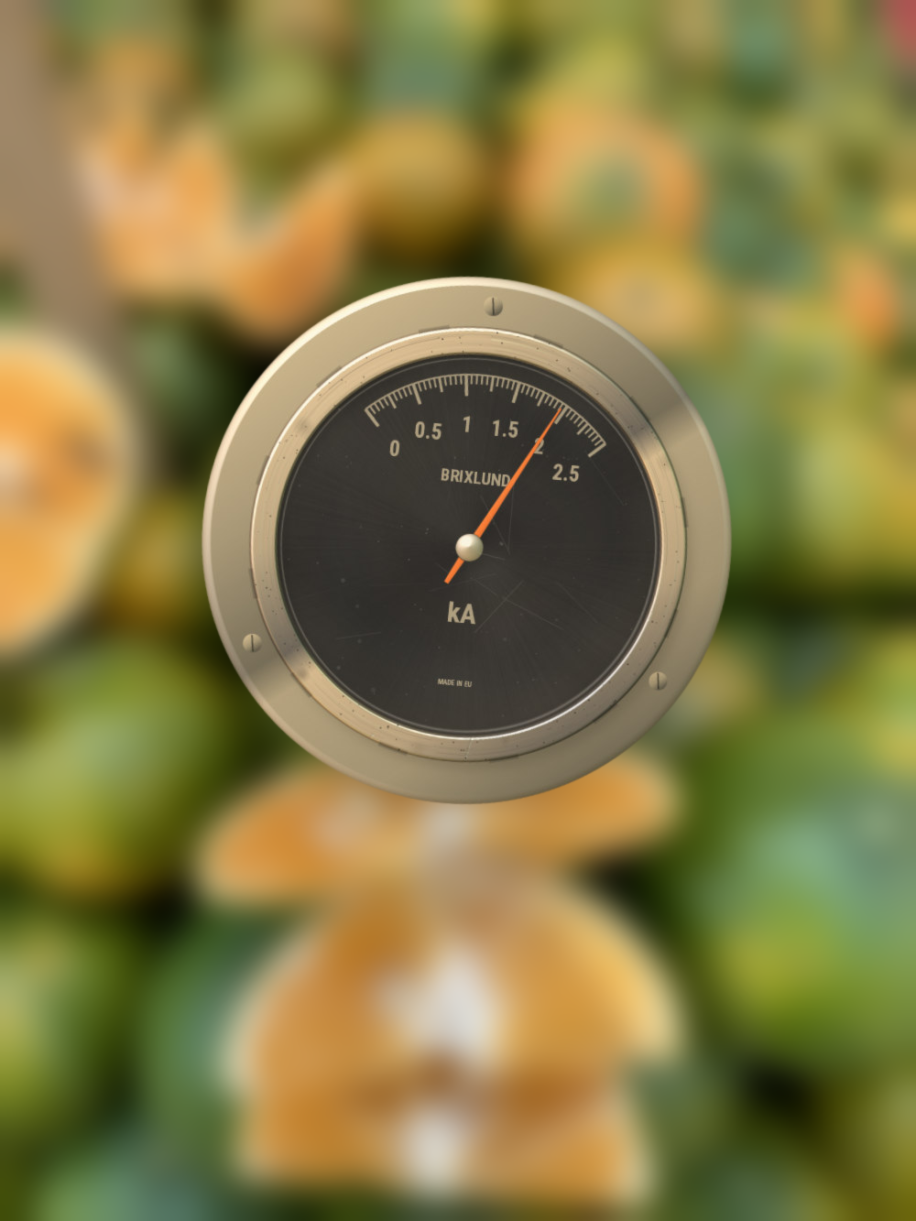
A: 1.95 kA
